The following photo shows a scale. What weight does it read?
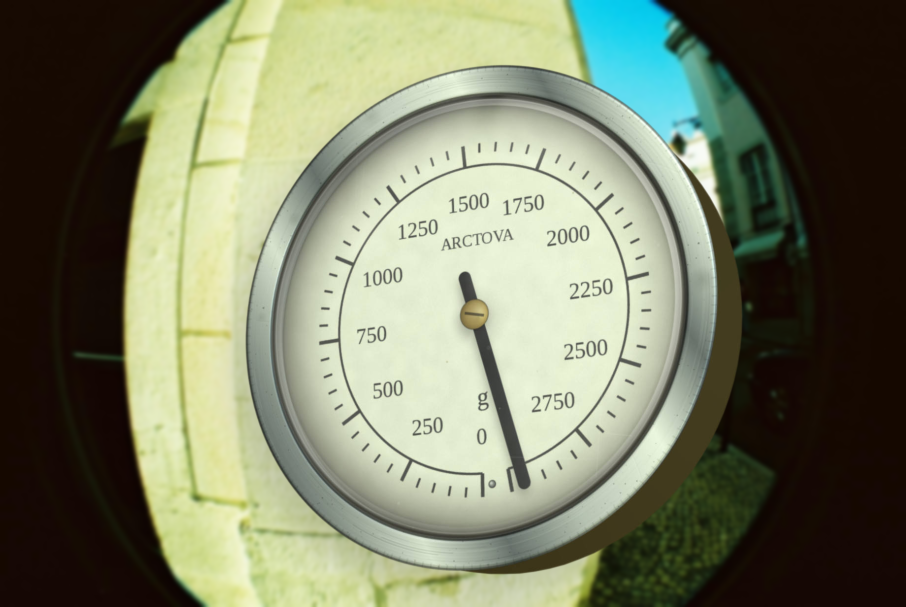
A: 2950 g
